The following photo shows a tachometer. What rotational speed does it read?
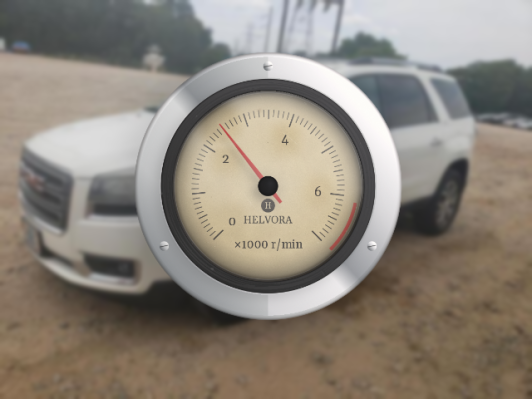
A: 2500 rpm
